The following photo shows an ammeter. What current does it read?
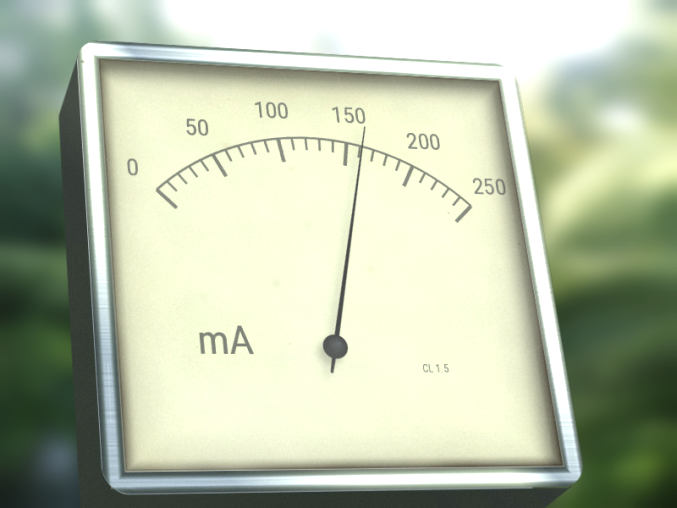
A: 160 mA
